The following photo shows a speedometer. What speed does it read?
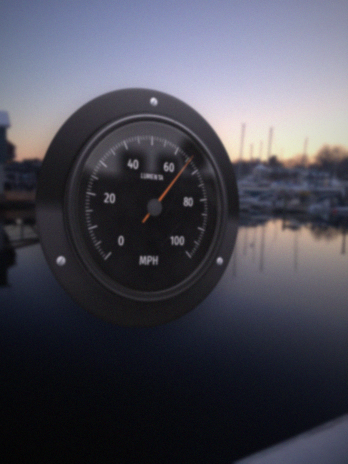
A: 65 mph
